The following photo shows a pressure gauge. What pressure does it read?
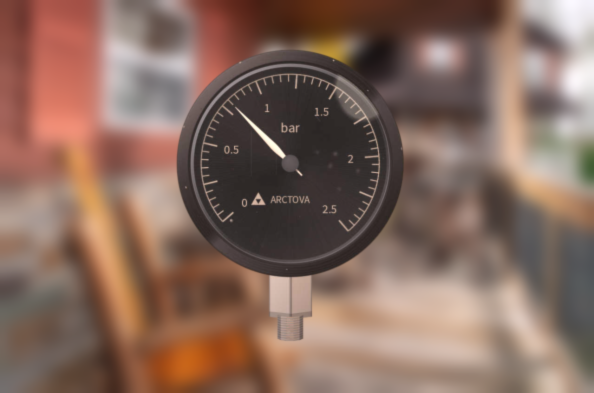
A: 0.8 bar
